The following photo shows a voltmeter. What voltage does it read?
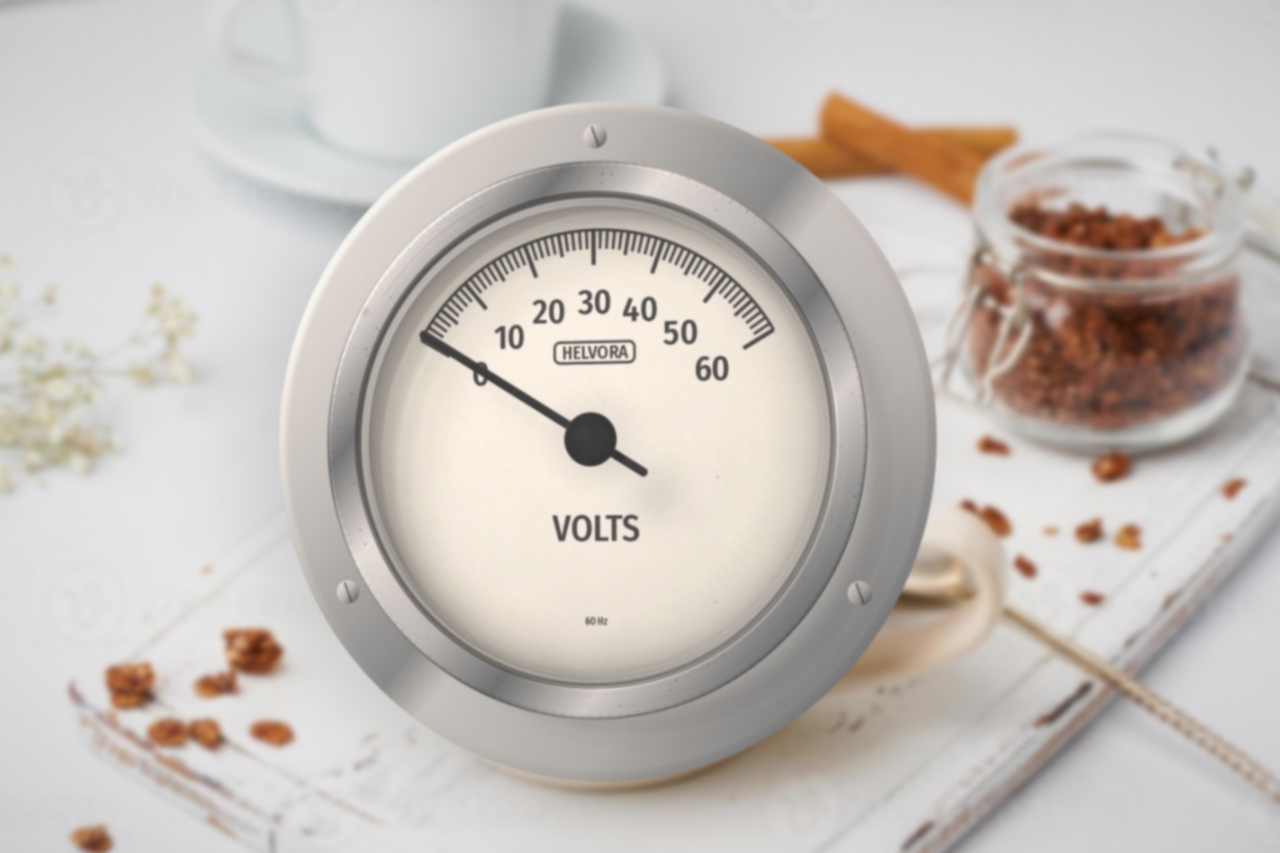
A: 1 V
